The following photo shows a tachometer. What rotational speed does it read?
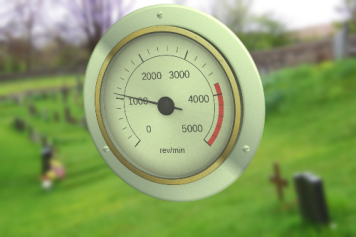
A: 1100 rpm
